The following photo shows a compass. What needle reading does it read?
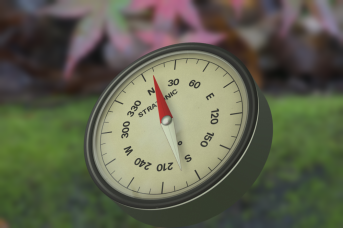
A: 10 °
